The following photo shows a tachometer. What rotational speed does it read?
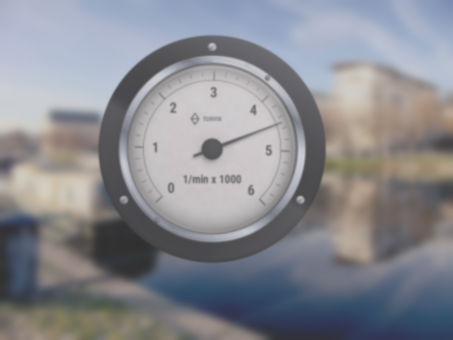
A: 4500 rpm
